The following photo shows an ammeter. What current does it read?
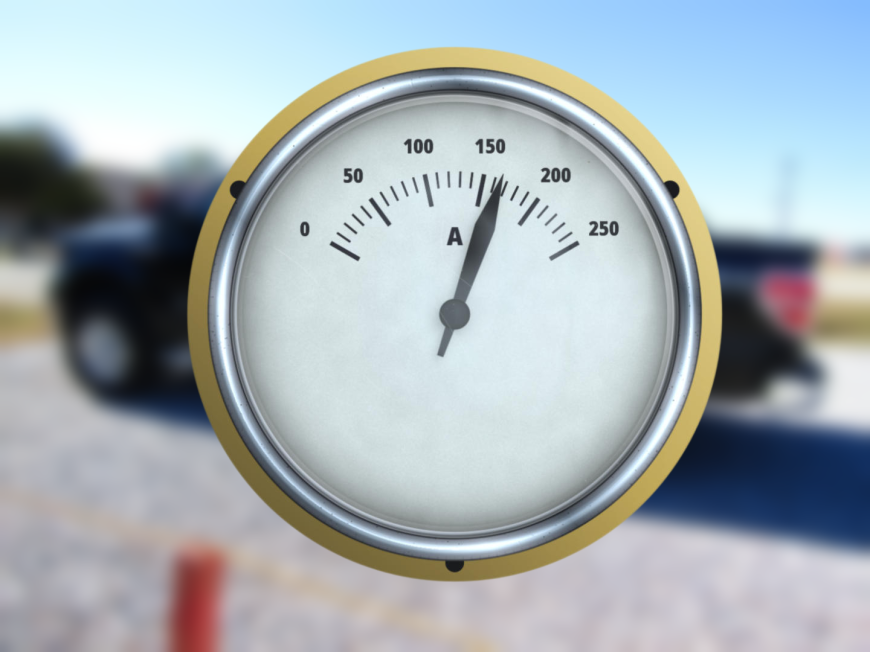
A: 165 A
